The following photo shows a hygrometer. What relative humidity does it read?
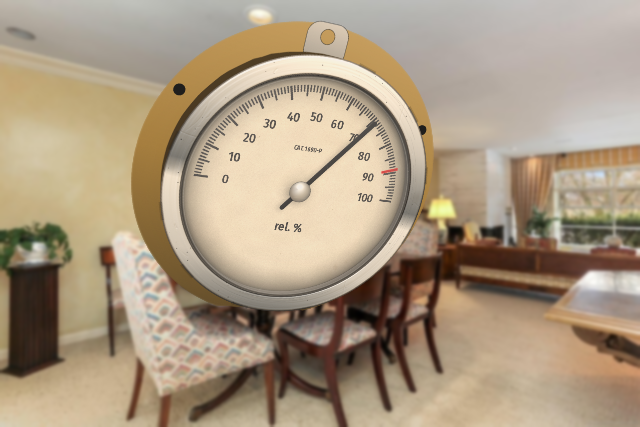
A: 70 %
